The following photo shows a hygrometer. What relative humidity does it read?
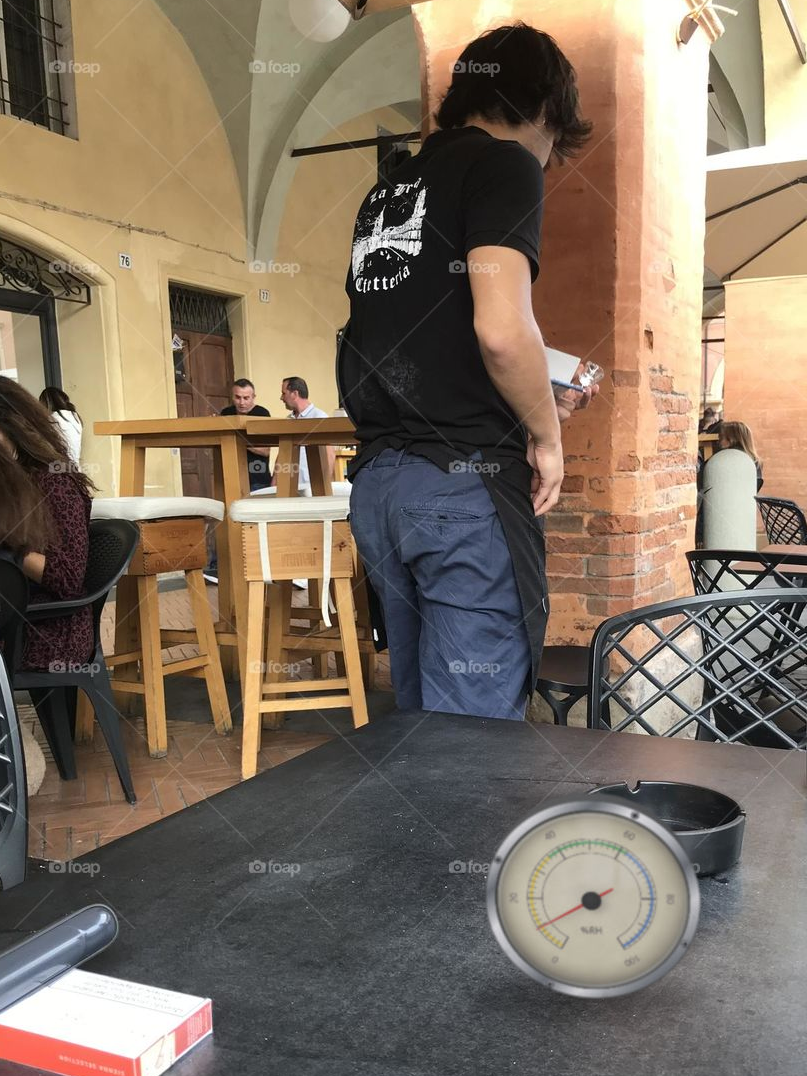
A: 10 %
